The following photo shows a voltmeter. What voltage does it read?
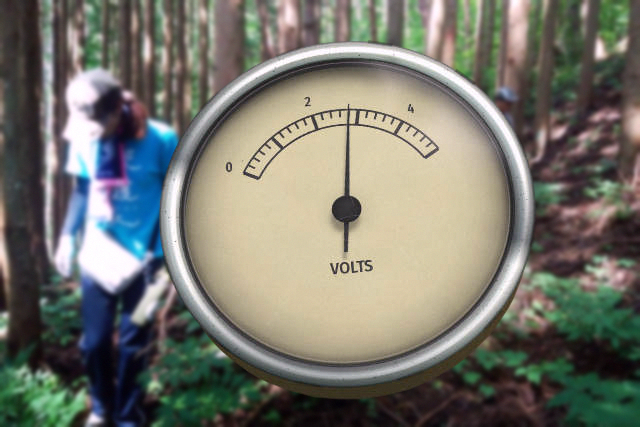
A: 2.8 V
